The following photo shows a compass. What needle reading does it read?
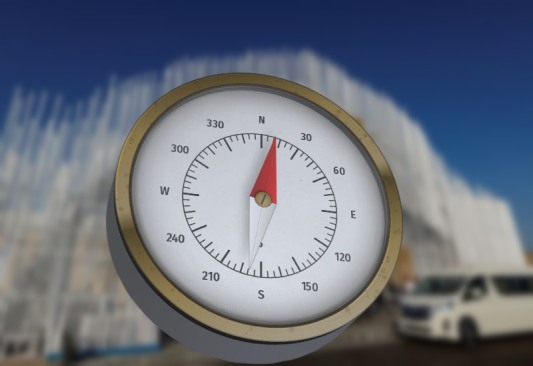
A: 10 °
